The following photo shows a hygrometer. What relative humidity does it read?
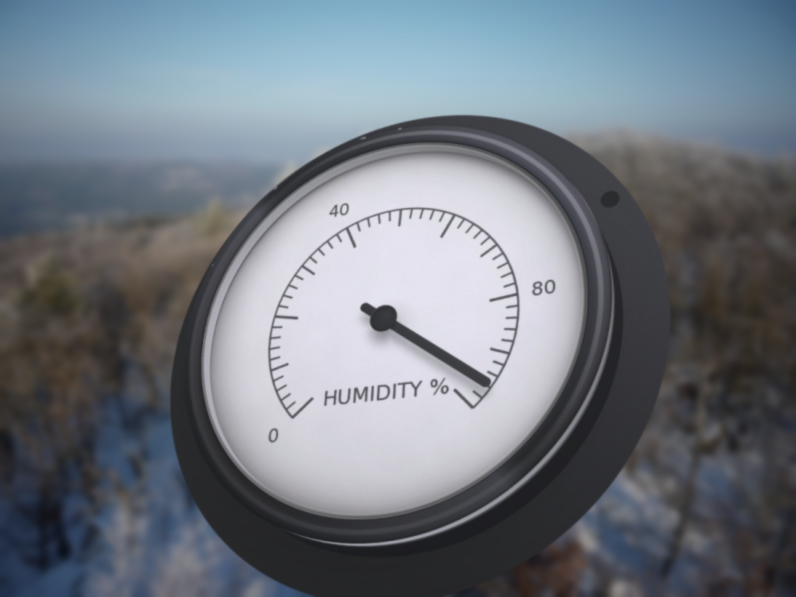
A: 96 %
